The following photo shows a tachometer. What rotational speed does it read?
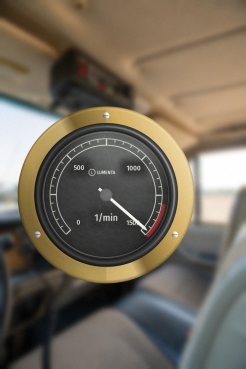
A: 1475 rpm
